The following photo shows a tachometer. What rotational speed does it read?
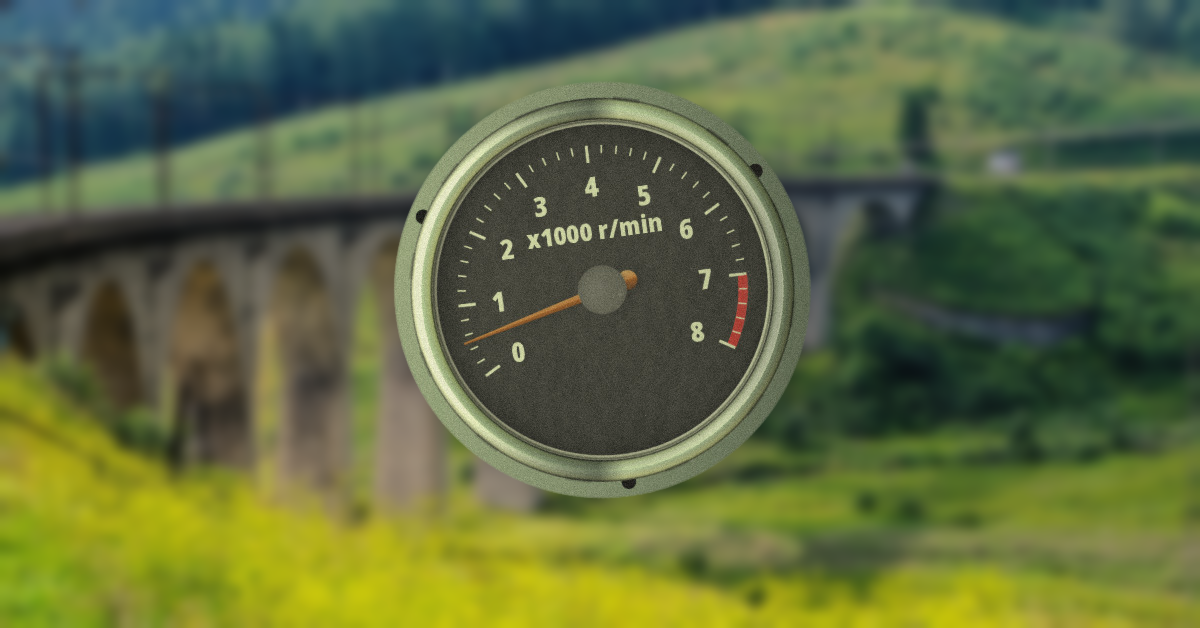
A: 500 rpm
